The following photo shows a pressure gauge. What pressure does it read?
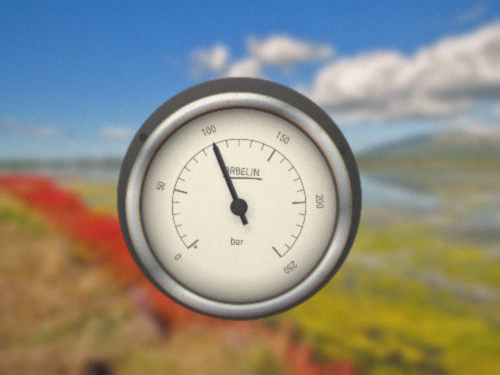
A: 100 bar
